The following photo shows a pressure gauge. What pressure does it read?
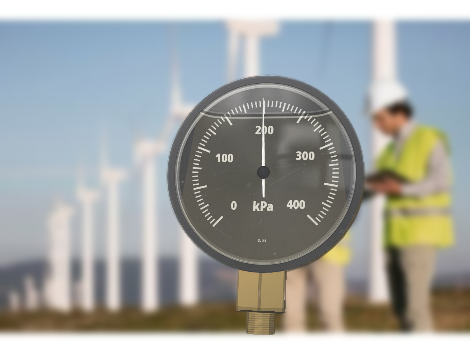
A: 200 kPa
